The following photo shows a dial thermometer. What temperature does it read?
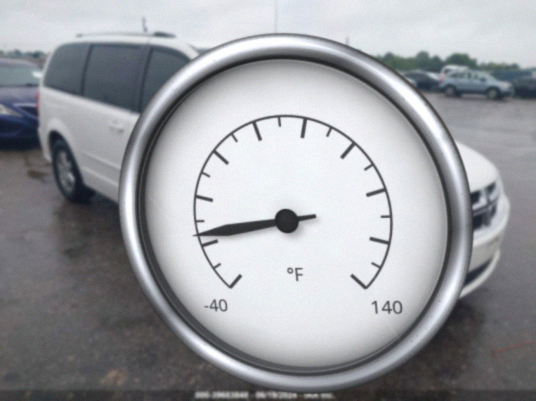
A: -15 °F
